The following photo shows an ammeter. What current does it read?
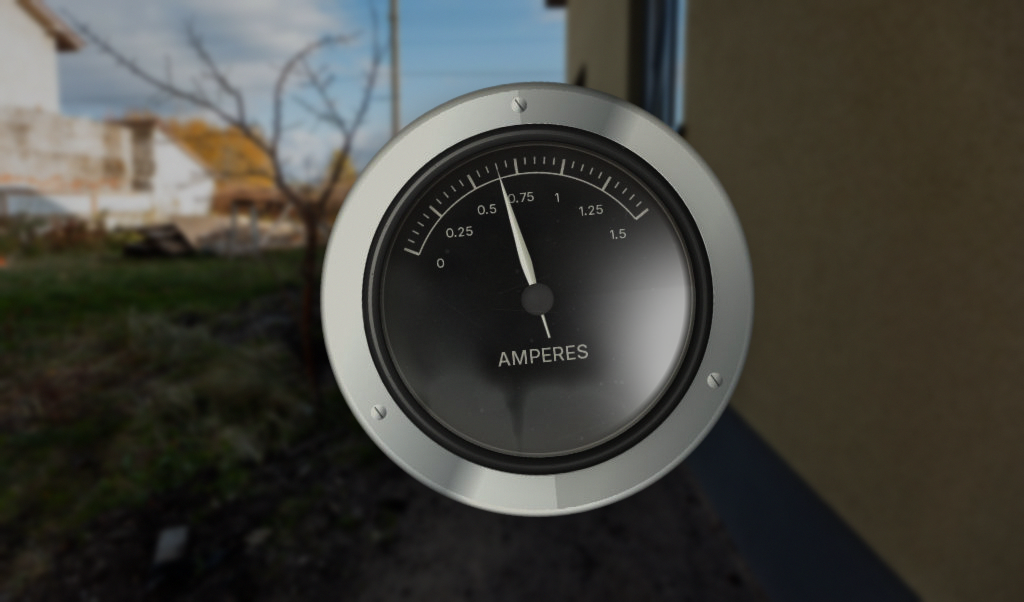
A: 0.65 A
